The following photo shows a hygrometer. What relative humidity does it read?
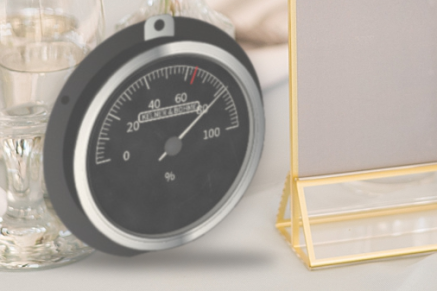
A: 80 %
